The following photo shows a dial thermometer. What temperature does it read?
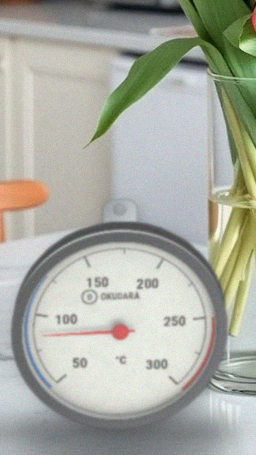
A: 87.5 °C
